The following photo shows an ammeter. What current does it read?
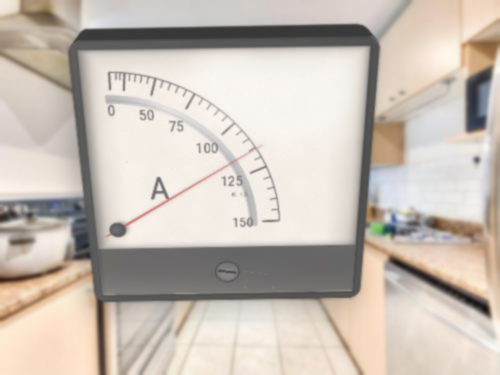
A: 115 A
